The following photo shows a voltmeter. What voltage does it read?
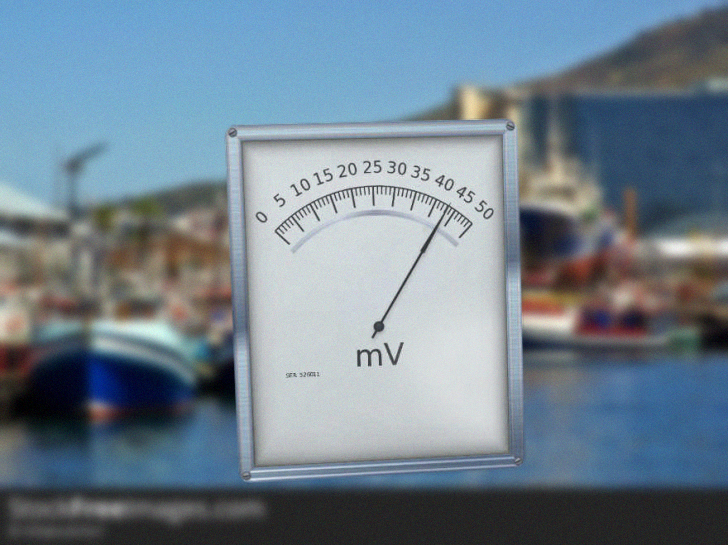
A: 43 mV
